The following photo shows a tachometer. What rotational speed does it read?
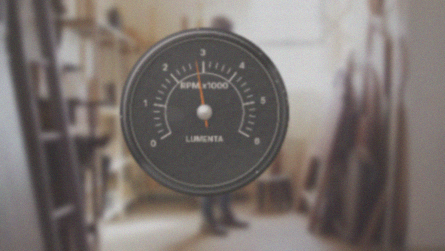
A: 2800 rpm
